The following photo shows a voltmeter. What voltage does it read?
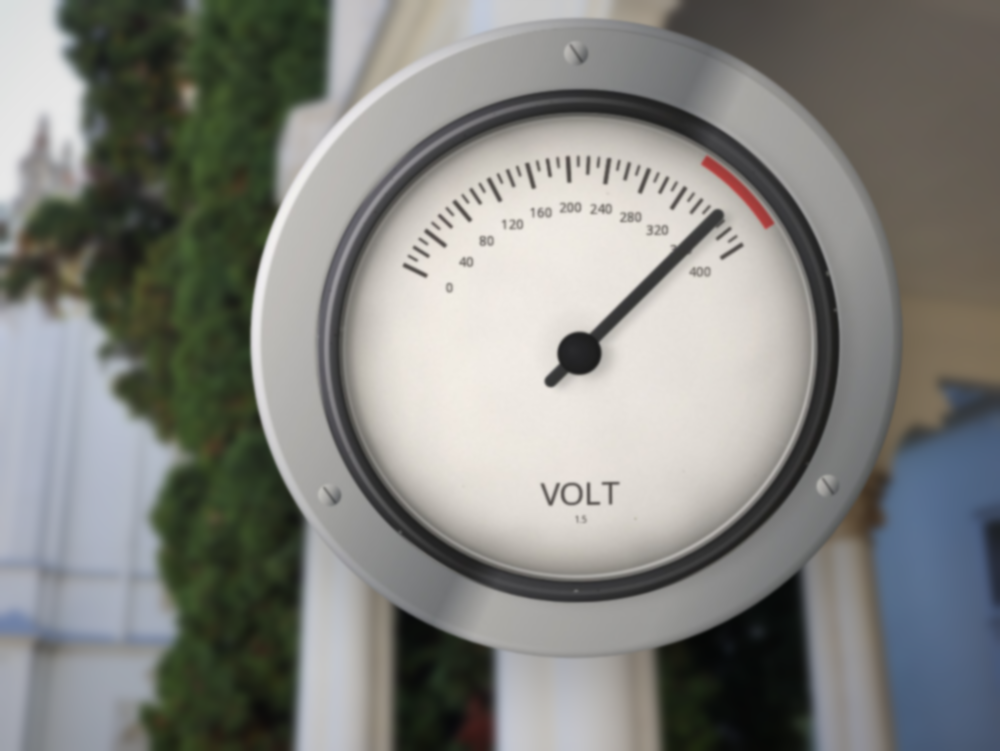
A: 360 V
